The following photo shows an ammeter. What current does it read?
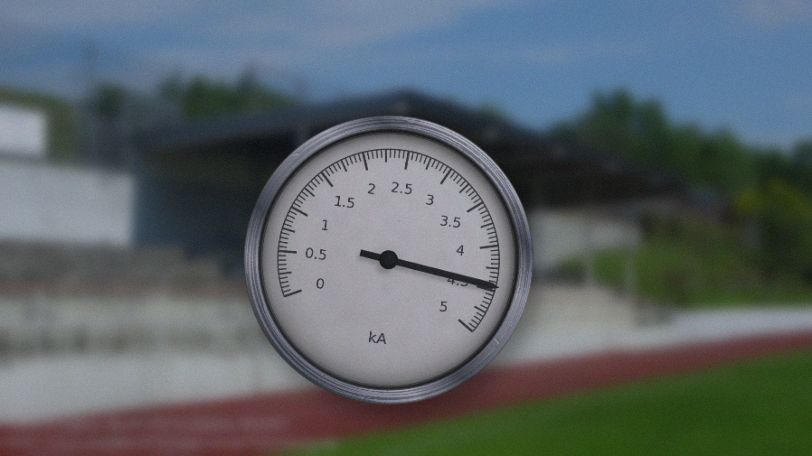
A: 4.45 kA
